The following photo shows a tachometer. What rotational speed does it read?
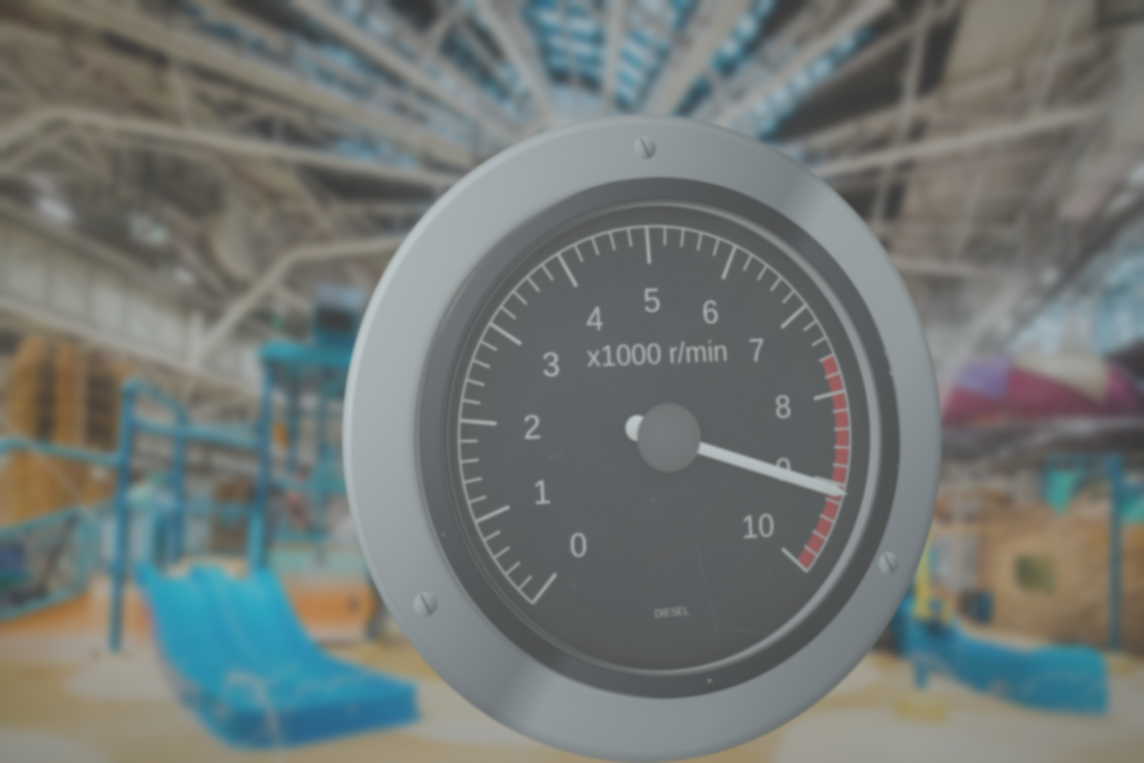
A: 9100 rpm
